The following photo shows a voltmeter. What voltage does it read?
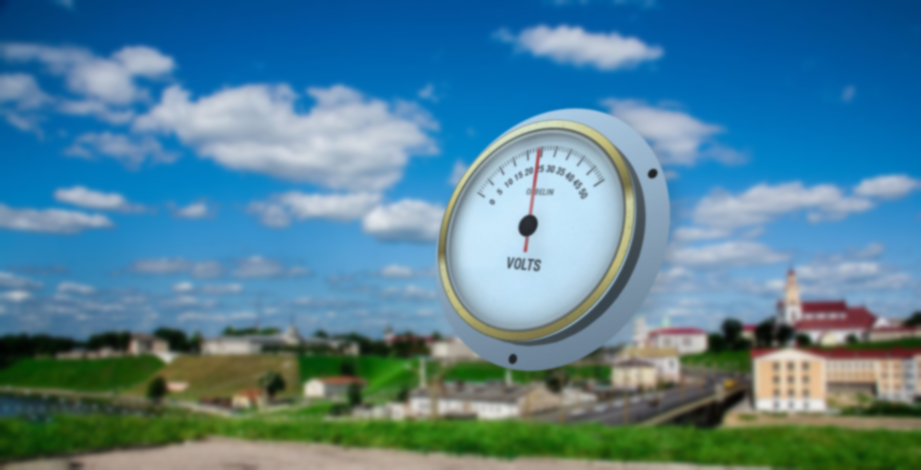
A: 25 V
